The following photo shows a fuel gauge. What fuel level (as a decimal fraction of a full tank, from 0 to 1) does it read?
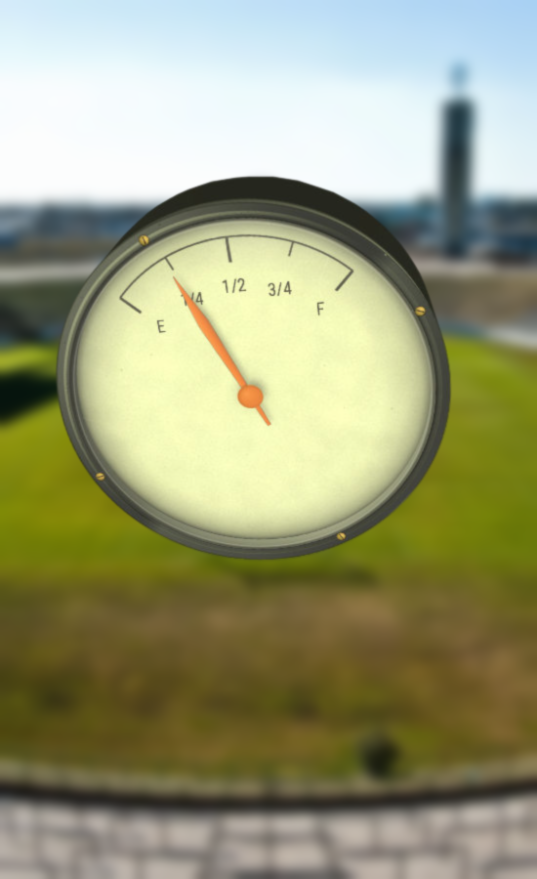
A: 0.25
